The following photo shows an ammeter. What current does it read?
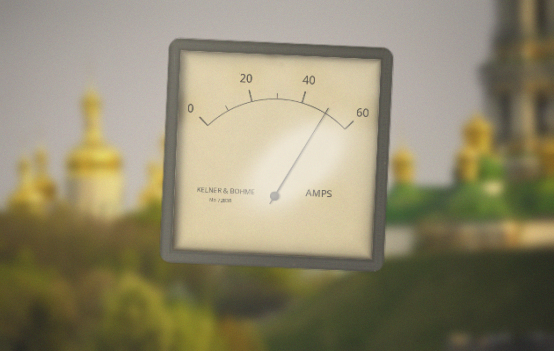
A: 50 A
